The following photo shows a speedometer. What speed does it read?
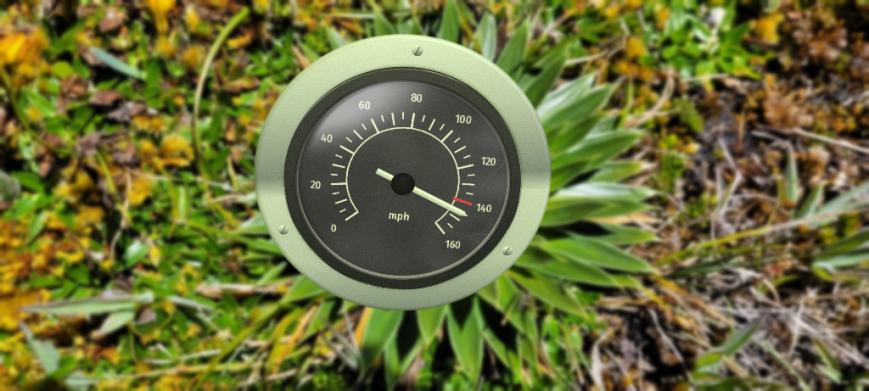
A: 145 mph
